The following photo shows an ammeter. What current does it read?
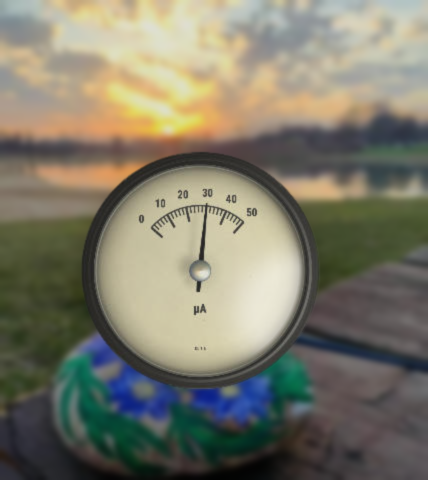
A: 30 µA
